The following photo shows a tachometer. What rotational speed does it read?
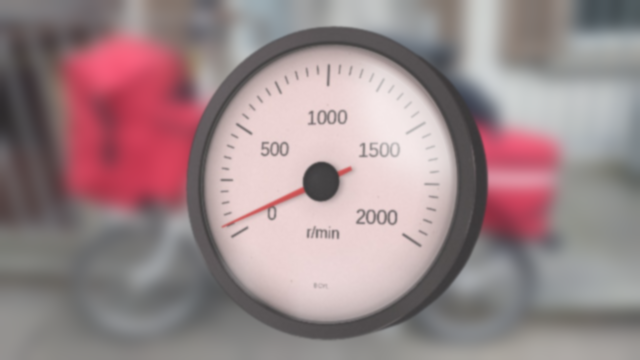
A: 50 rpm
